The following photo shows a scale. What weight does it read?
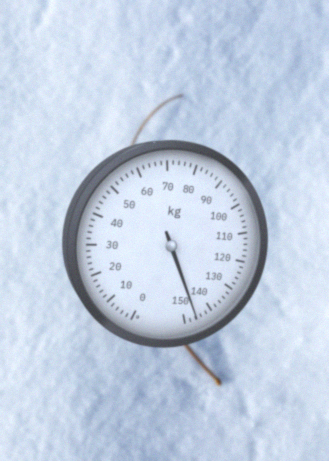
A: 146 kg
